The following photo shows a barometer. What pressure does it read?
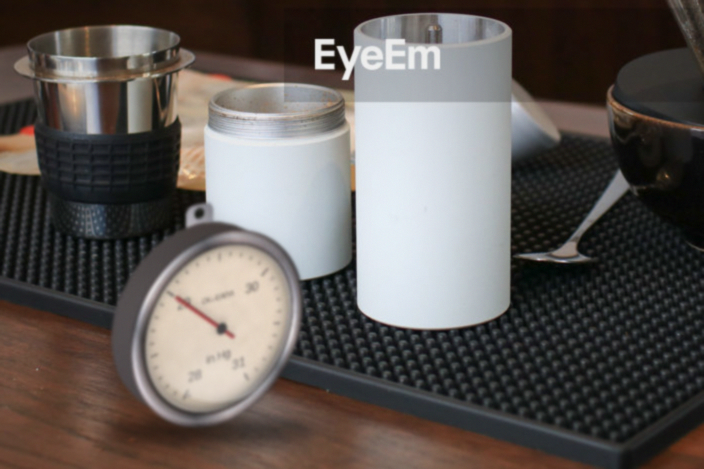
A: 29 inHg
